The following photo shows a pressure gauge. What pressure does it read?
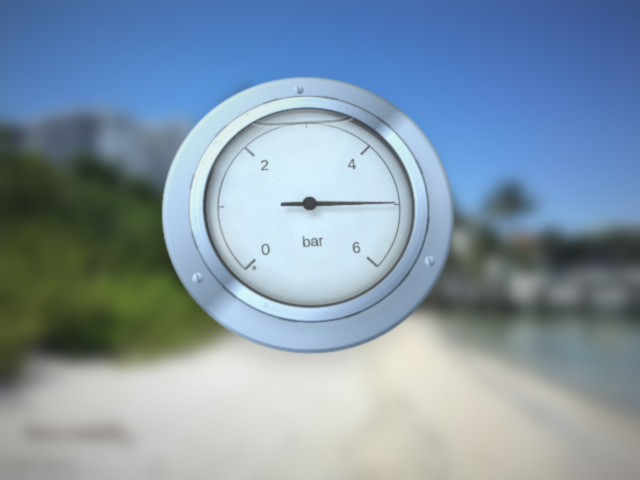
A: 5 bar
